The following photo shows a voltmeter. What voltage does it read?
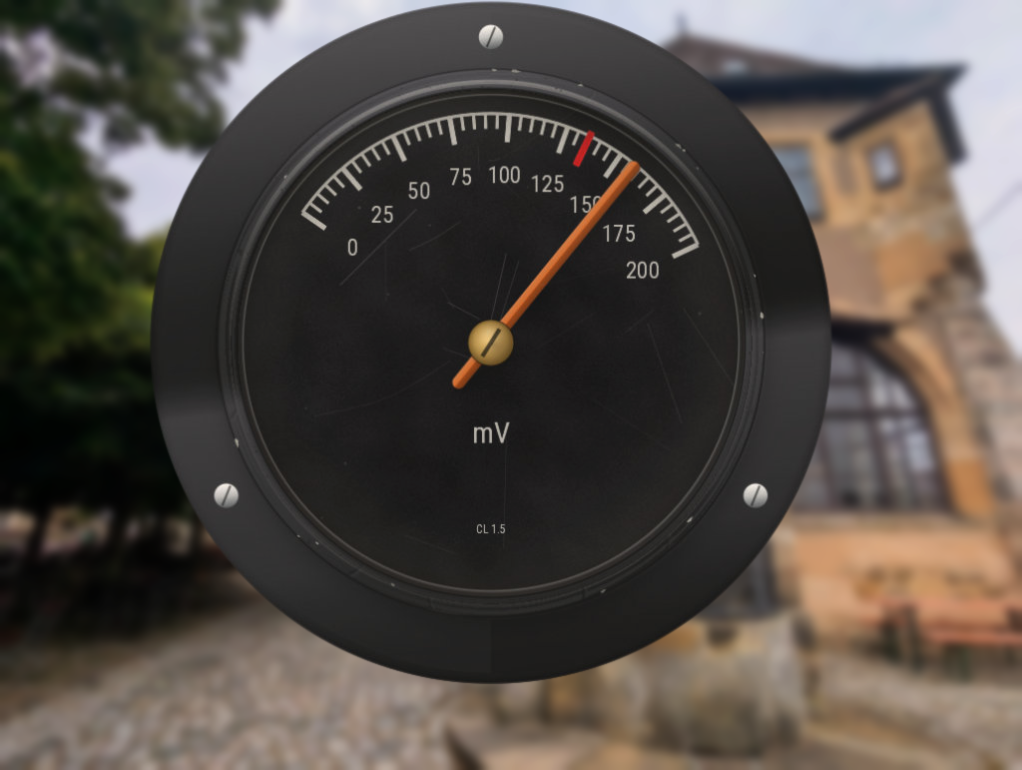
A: 157.5 mV
